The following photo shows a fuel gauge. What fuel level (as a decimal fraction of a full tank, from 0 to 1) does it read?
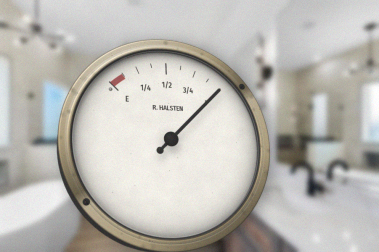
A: 1
